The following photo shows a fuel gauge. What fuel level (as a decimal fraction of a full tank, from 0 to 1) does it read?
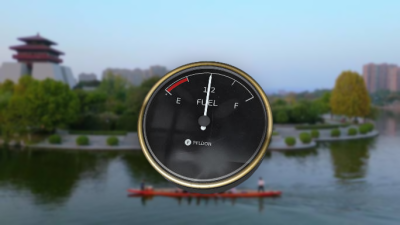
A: 0.5
